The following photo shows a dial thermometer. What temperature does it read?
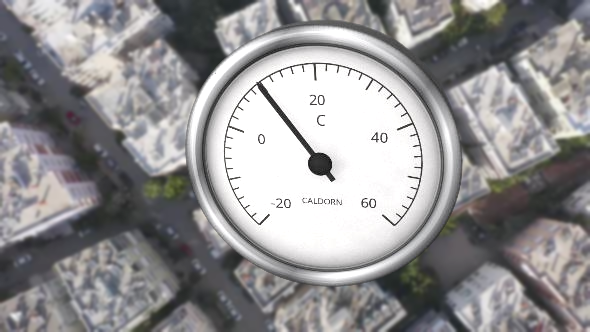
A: 10 °C
